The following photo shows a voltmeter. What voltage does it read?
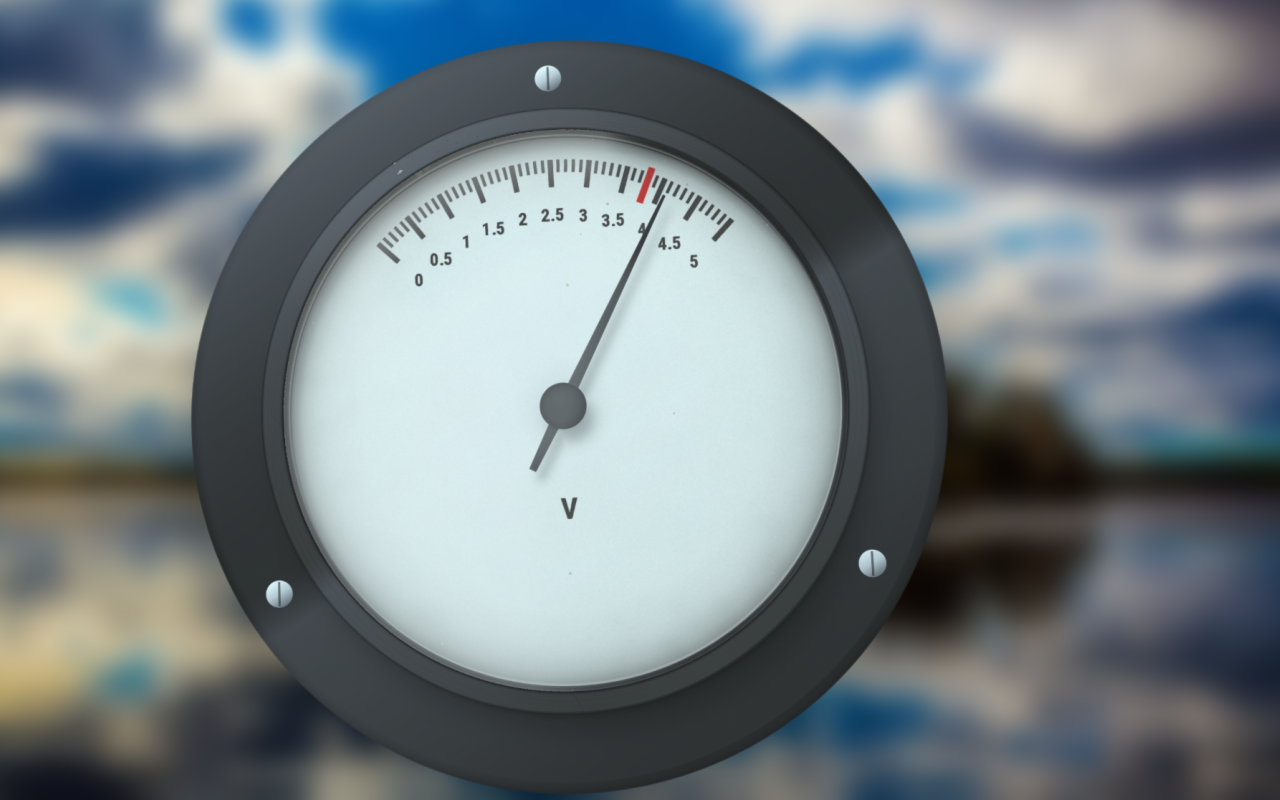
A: 4.1 V
